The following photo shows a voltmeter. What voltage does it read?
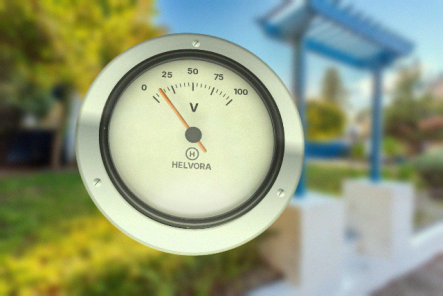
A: 10 V
